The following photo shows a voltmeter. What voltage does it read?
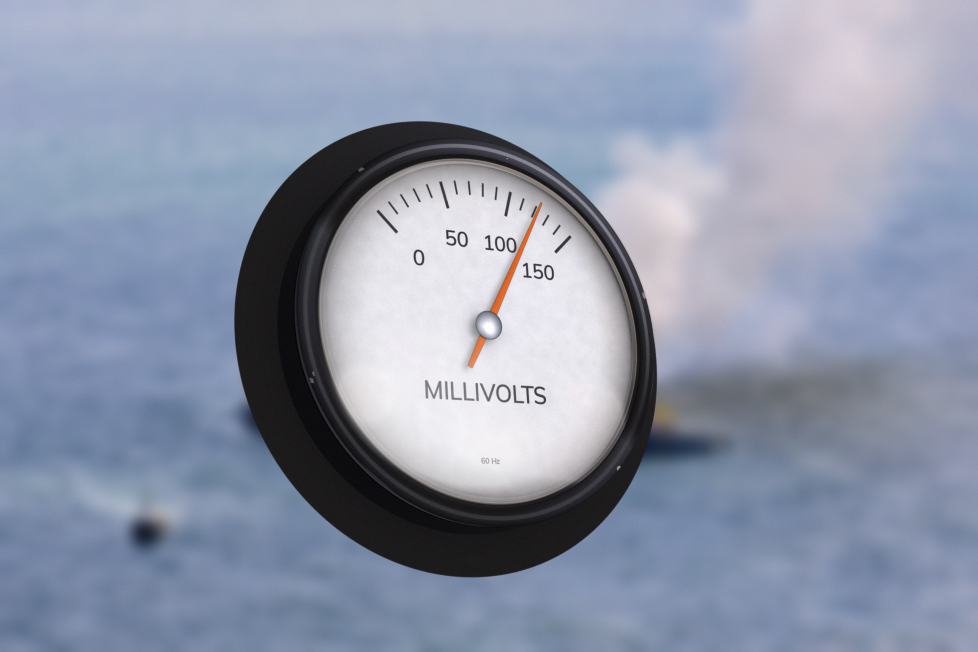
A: 120 mV
